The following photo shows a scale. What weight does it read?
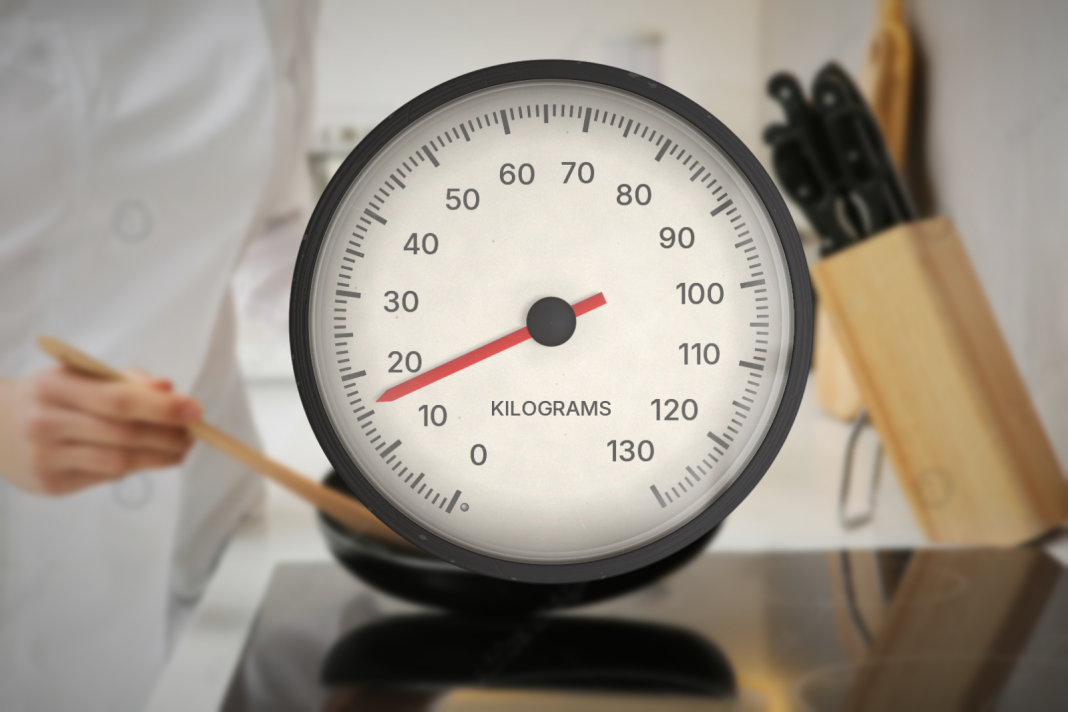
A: 16 kg
